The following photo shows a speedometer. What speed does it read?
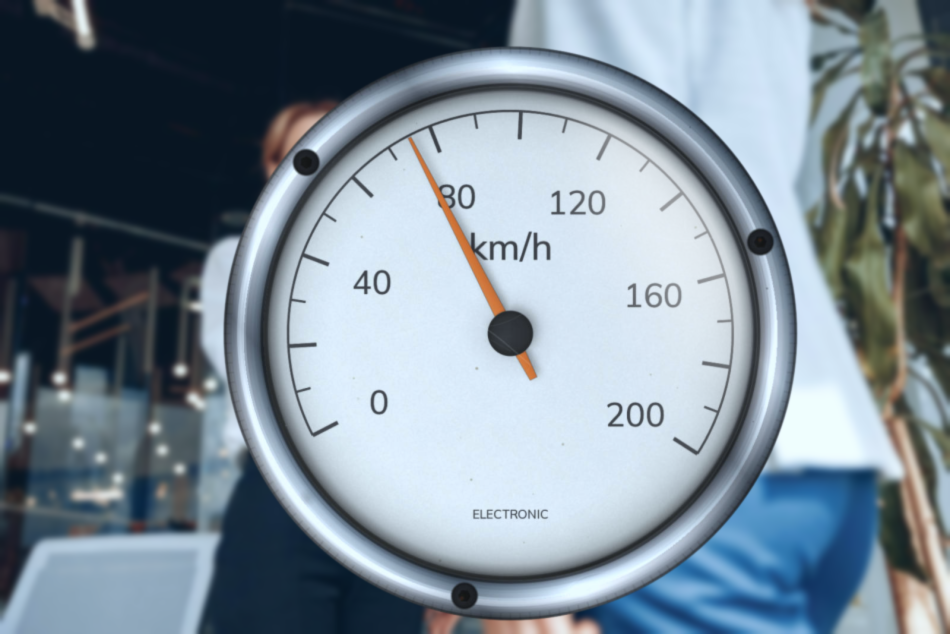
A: 75 km/h
